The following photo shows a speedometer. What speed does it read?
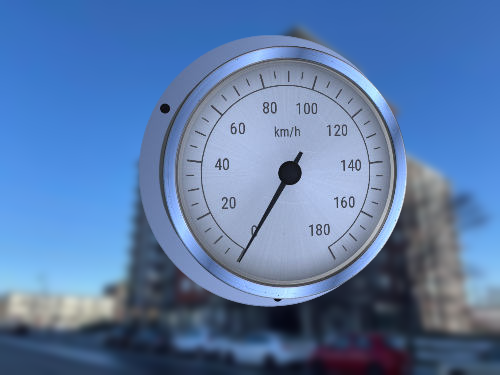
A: 0 km/h
